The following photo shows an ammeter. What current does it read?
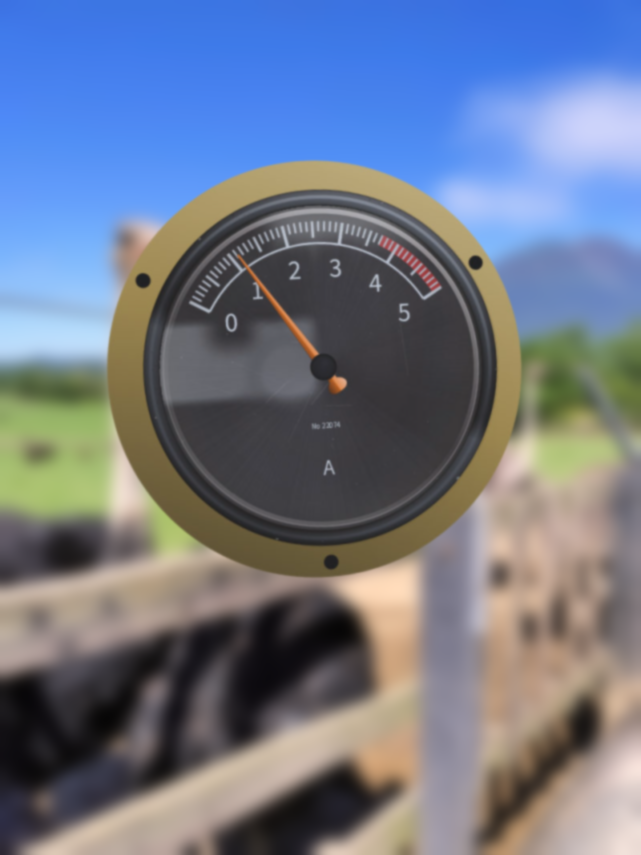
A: 1.1 A
